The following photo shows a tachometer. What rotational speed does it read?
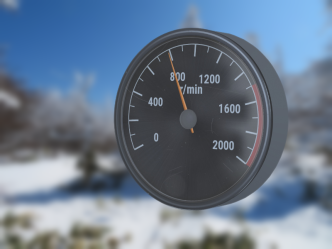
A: 800 rpm
